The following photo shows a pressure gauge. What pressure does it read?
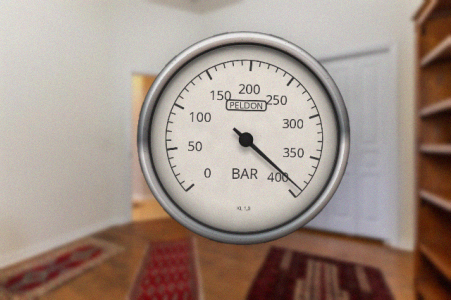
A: 390 bar
